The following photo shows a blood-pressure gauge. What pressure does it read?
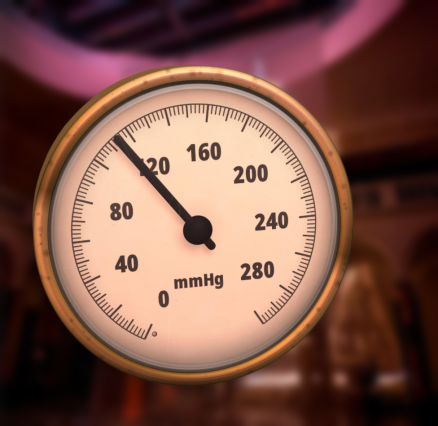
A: 114 mmHg
